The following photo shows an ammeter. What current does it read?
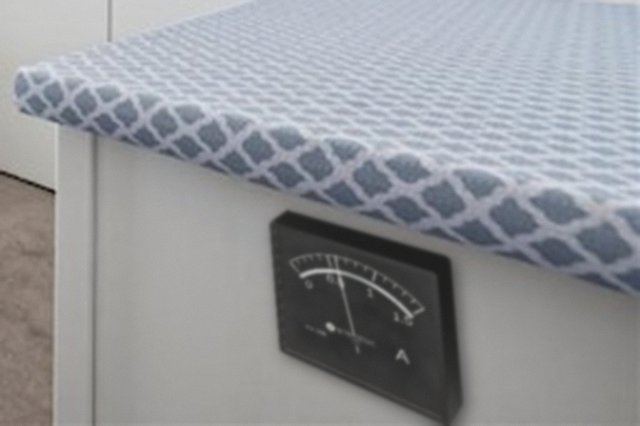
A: 0.6 A
